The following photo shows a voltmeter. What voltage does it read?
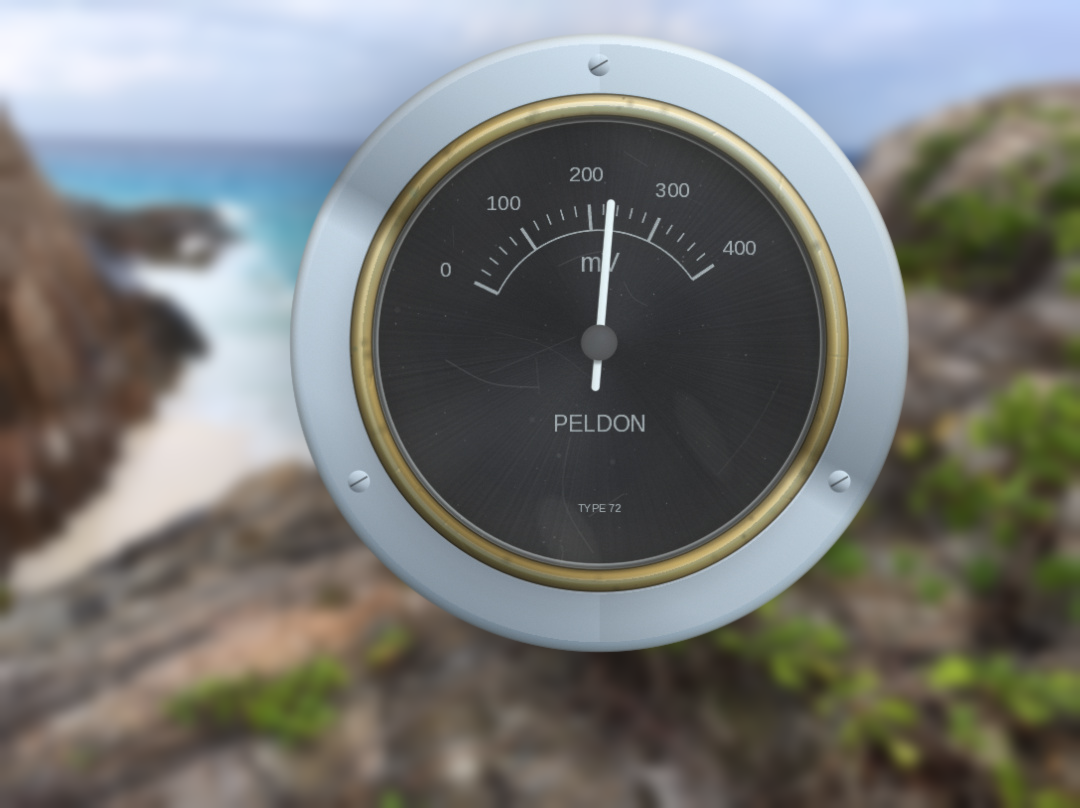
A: 230 mV
